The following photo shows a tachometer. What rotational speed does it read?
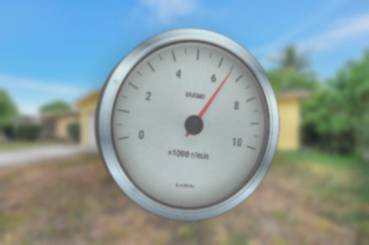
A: 6500 rpm
